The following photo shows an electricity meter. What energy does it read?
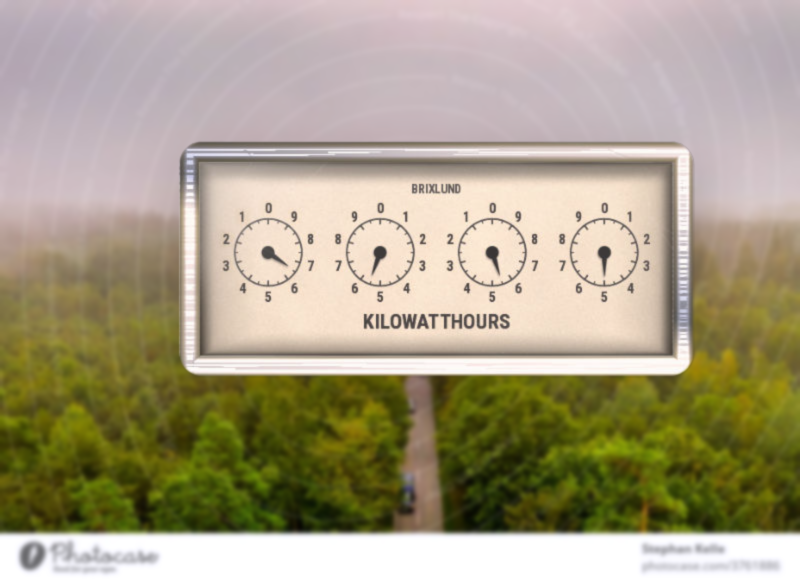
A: 6555 kWh
